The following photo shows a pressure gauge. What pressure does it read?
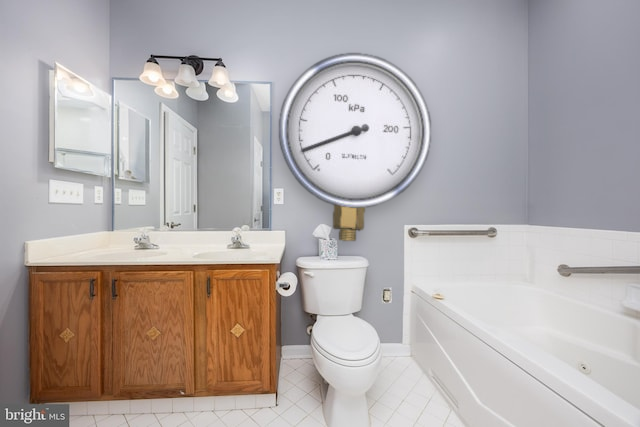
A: 20 kPa
